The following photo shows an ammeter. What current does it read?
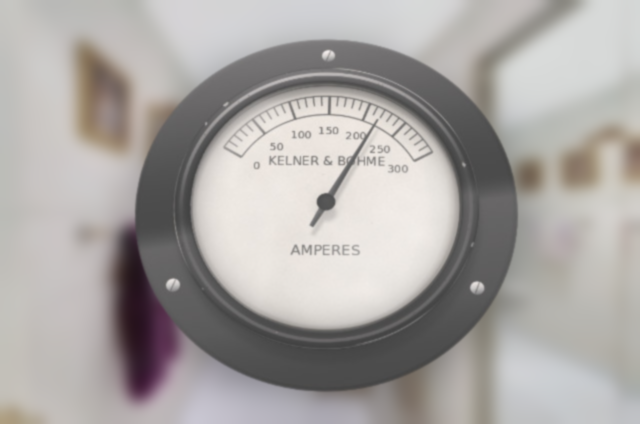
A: 220 A
